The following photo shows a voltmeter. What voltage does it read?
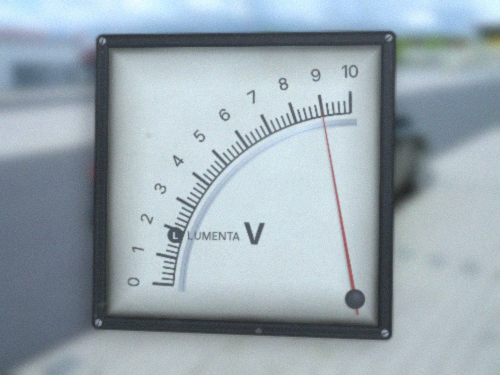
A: 9 V
